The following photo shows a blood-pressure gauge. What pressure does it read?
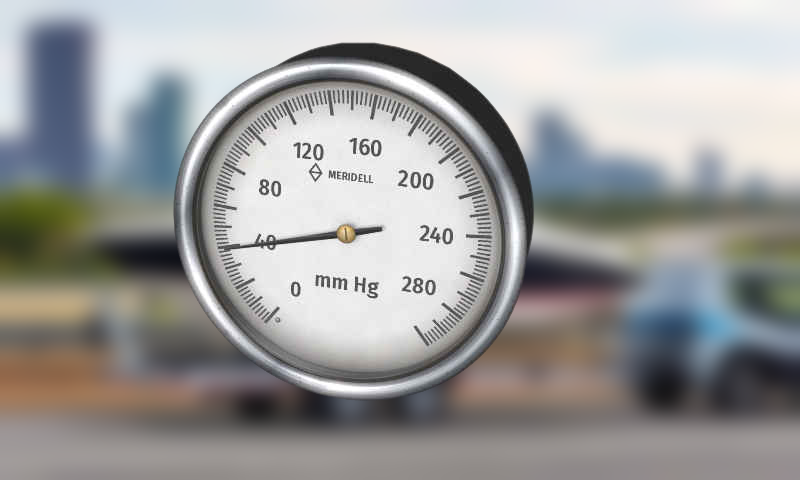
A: 40 mmHg
